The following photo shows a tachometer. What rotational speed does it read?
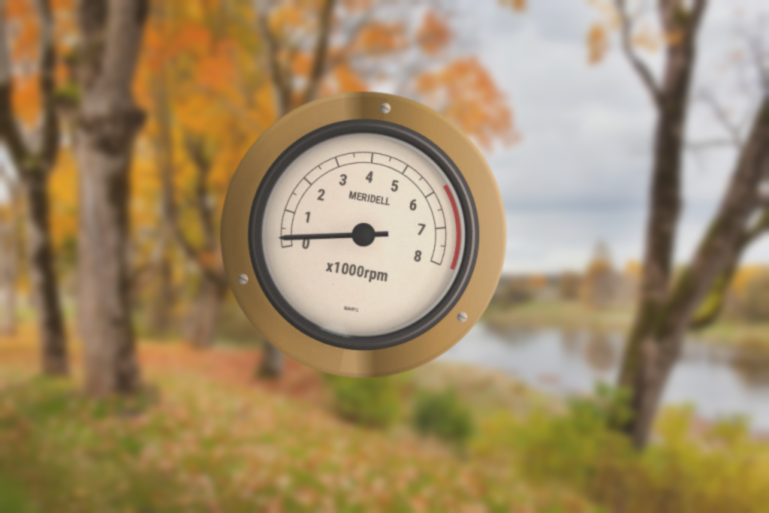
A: 250 rpm
